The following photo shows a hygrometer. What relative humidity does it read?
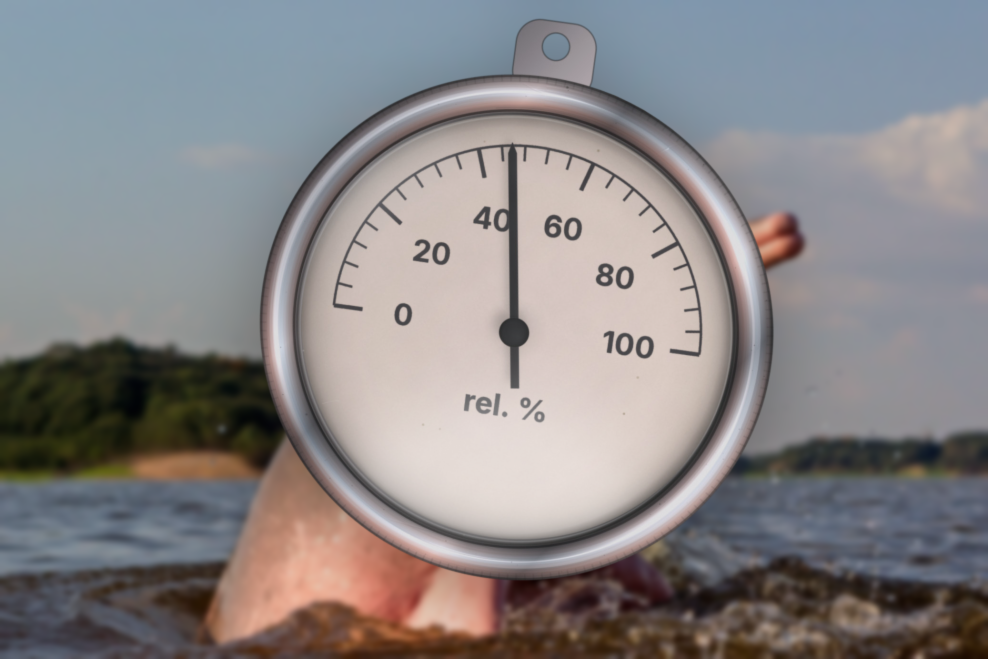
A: 46 %
